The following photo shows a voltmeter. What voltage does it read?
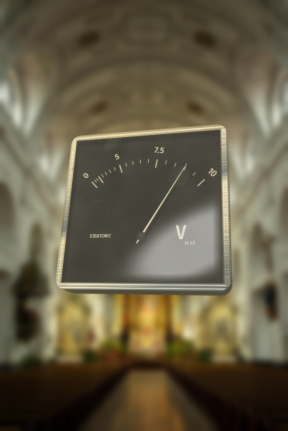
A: 9 V
